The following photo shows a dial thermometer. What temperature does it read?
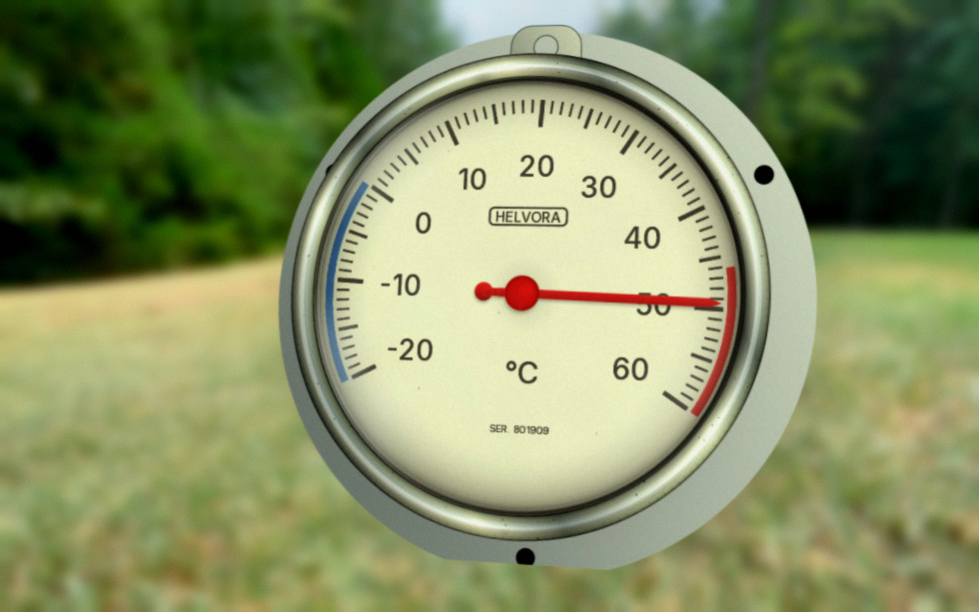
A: 49.5 °C
